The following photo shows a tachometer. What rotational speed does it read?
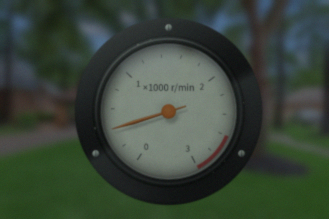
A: 400 rpm
